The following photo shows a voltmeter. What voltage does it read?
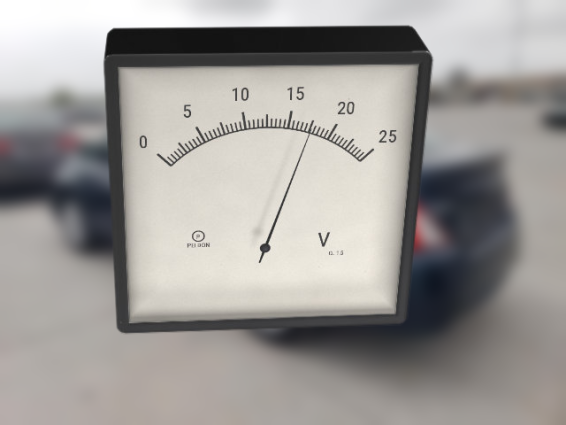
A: 17.5 V
